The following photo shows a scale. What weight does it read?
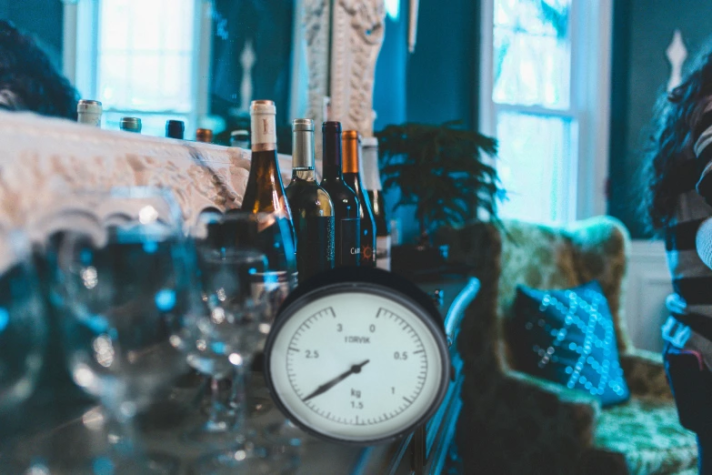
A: 2 kg
